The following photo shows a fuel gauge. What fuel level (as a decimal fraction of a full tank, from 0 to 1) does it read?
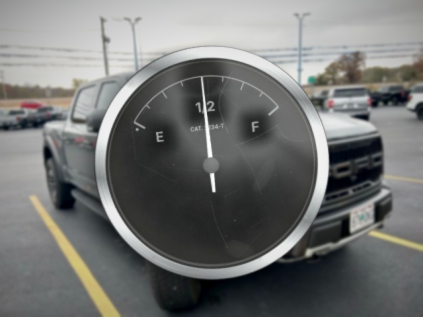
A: 0.5
